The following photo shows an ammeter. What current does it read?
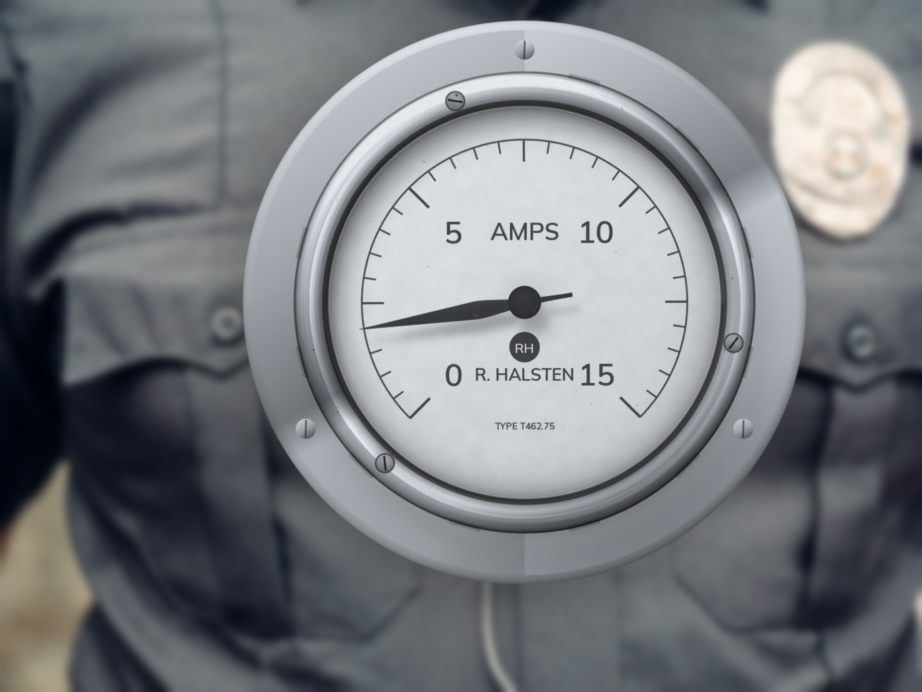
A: 2 A
